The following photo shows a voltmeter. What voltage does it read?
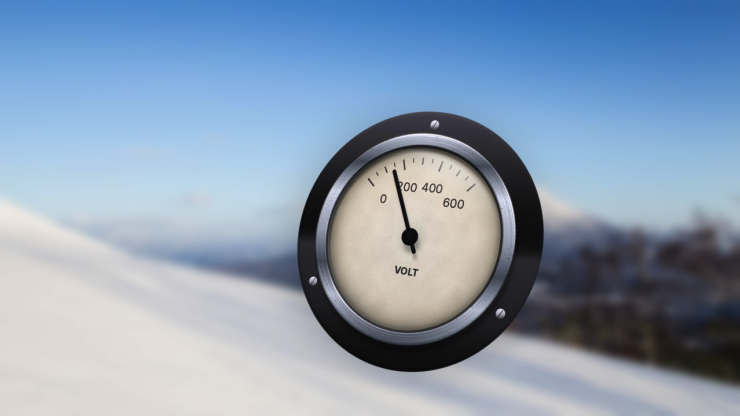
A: 150 V
